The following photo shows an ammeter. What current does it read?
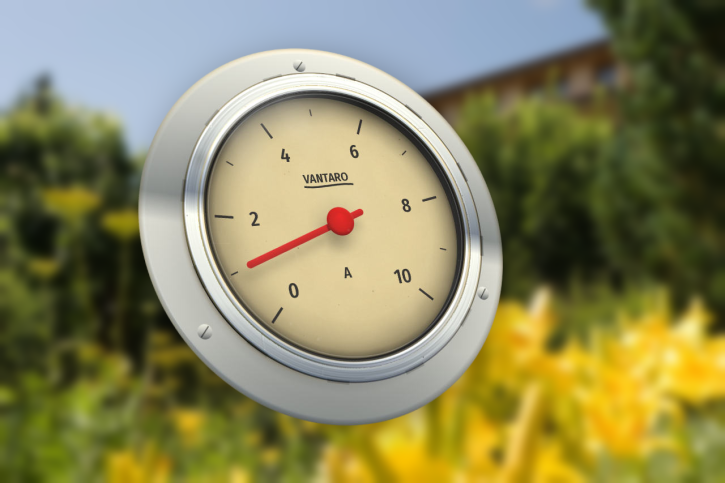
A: 1 A
